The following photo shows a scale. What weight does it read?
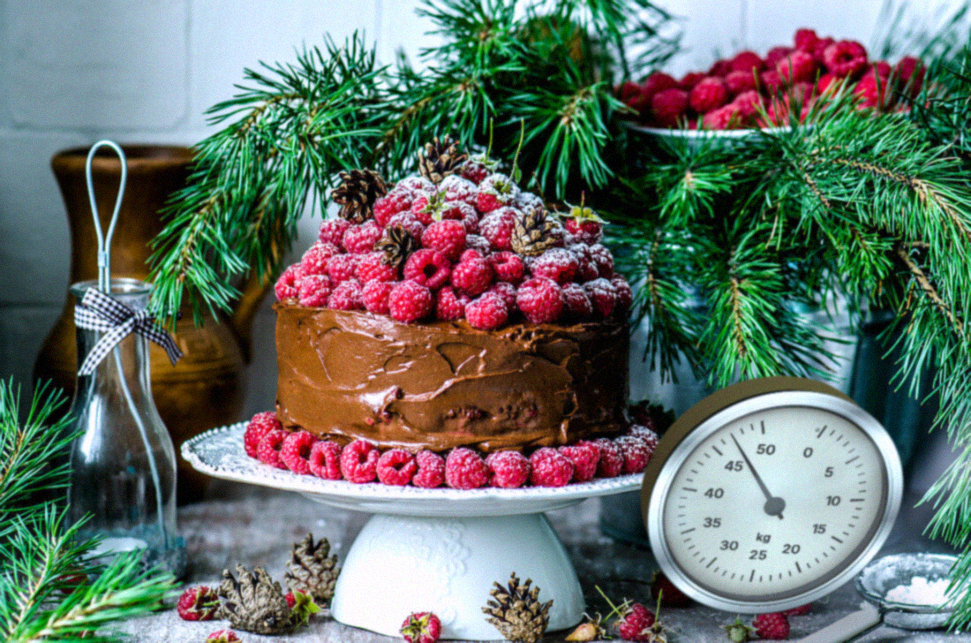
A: 47 kg
